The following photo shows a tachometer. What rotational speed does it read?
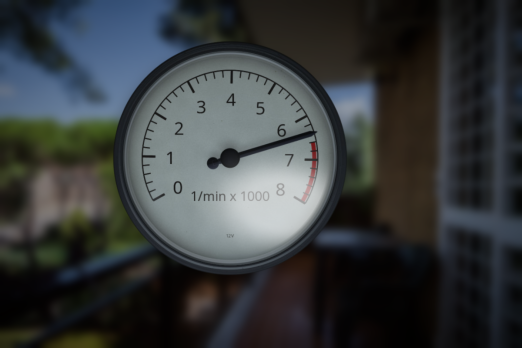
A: 6400 rpm
